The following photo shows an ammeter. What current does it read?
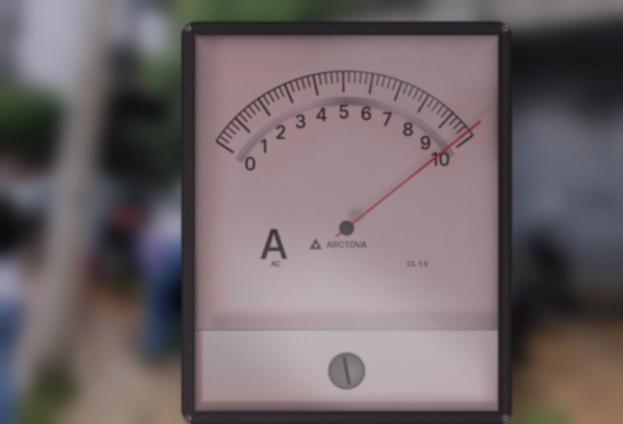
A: 9.8 A
